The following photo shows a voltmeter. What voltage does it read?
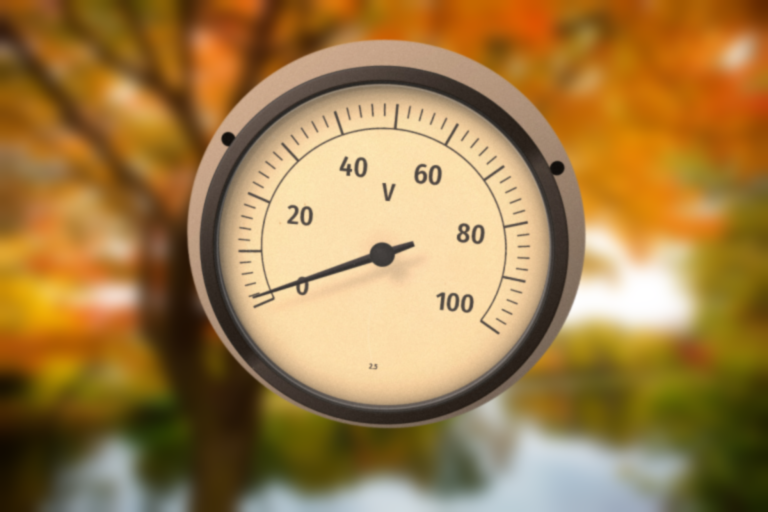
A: 2 V
